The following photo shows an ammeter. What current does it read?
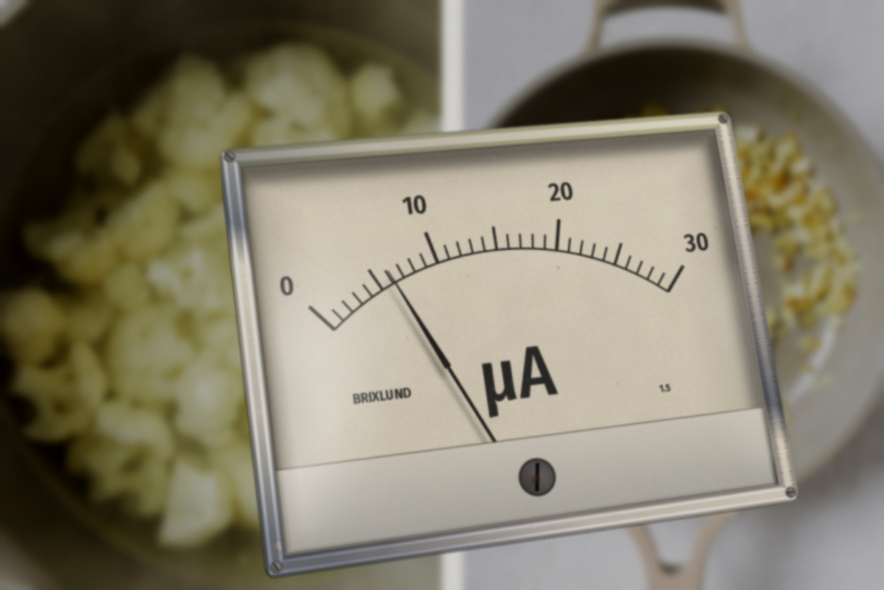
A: 6 µA
